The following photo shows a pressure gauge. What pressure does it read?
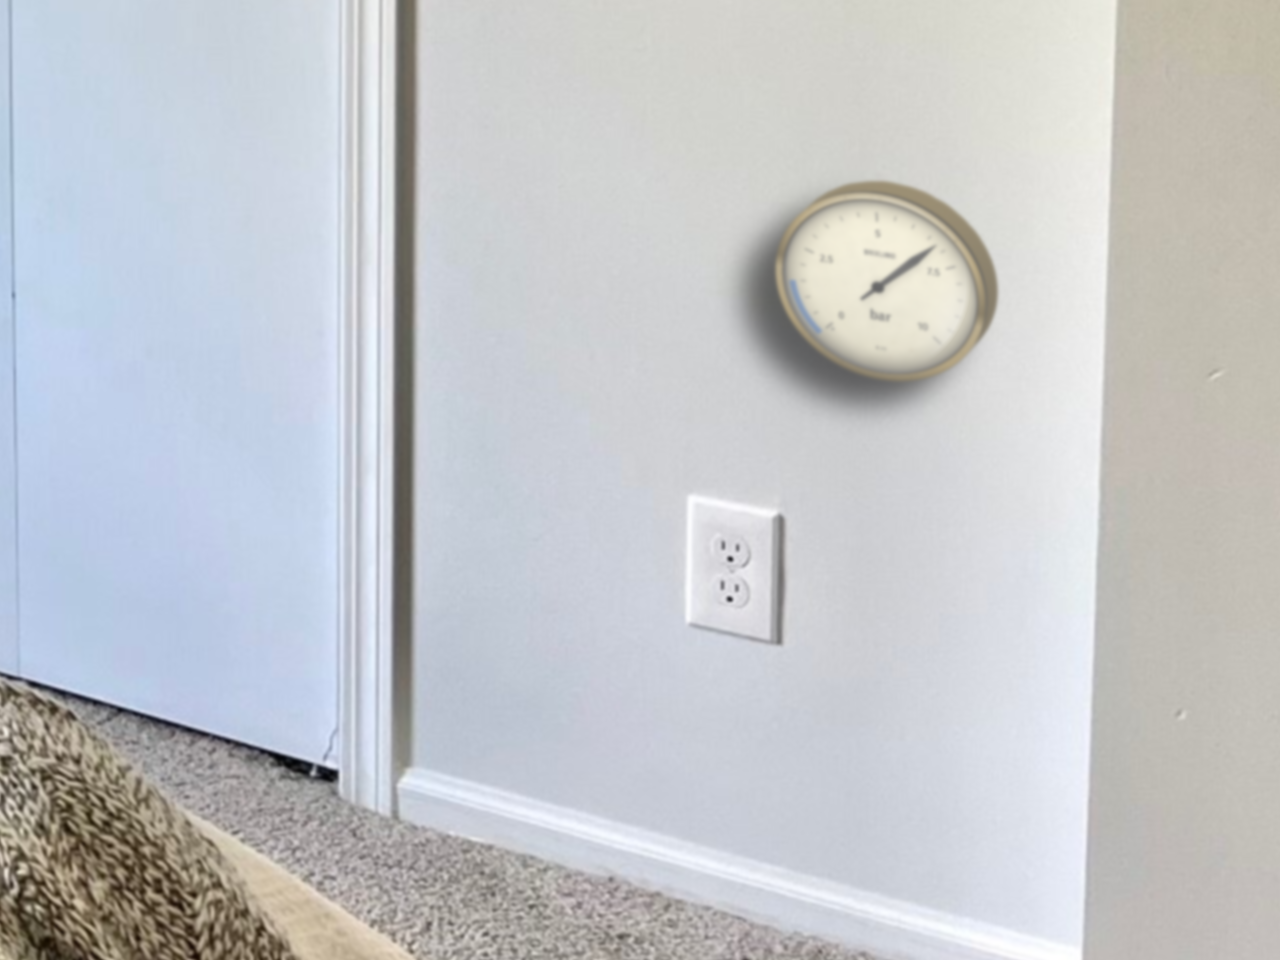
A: 6.75 bar
